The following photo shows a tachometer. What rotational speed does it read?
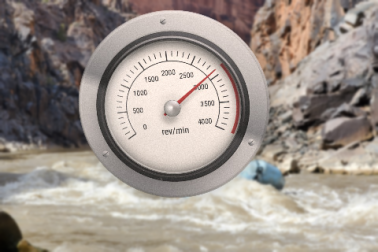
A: 2900 rpm
